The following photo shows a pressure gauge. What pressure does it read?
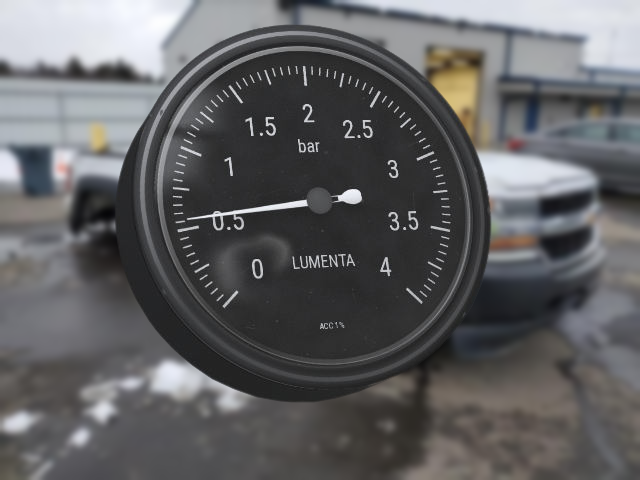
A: 0.55 bar
